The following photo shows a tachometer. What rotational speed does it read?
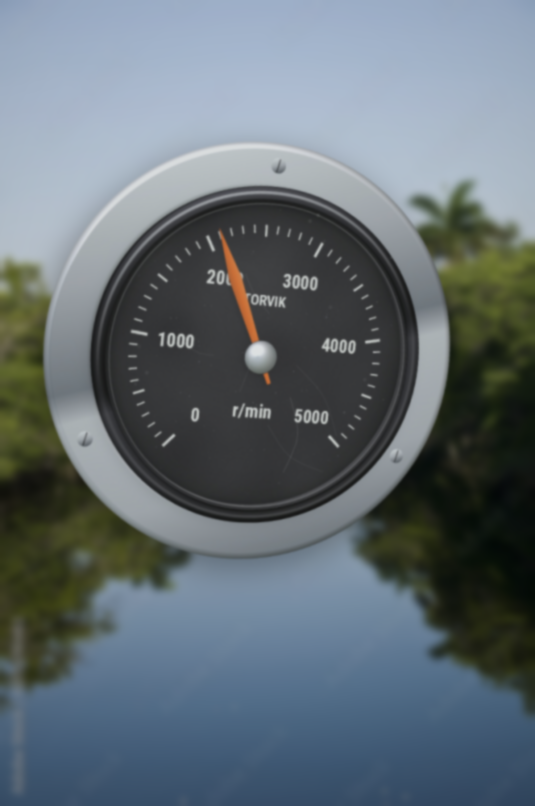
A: 2100 rpm
